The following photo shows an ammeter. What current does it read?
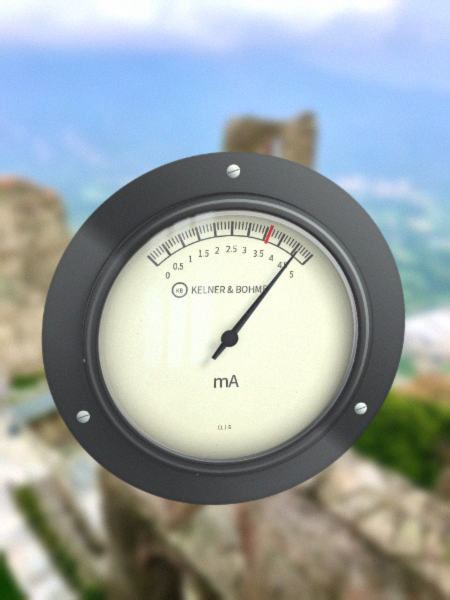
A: 4.5 mA
